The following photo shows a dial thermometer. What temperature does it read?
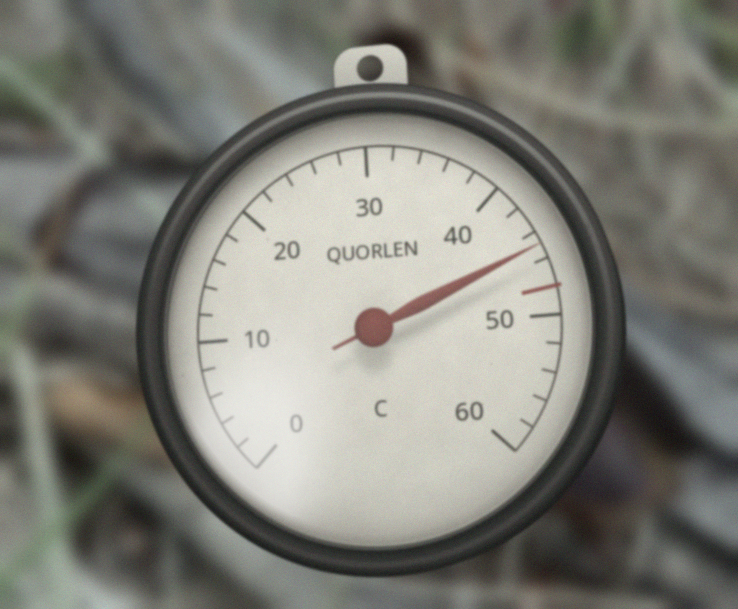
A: 45 °C
